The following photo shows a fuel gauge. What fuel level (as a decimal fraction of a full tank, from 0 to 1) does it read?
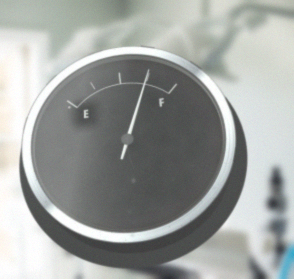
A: 0.75
